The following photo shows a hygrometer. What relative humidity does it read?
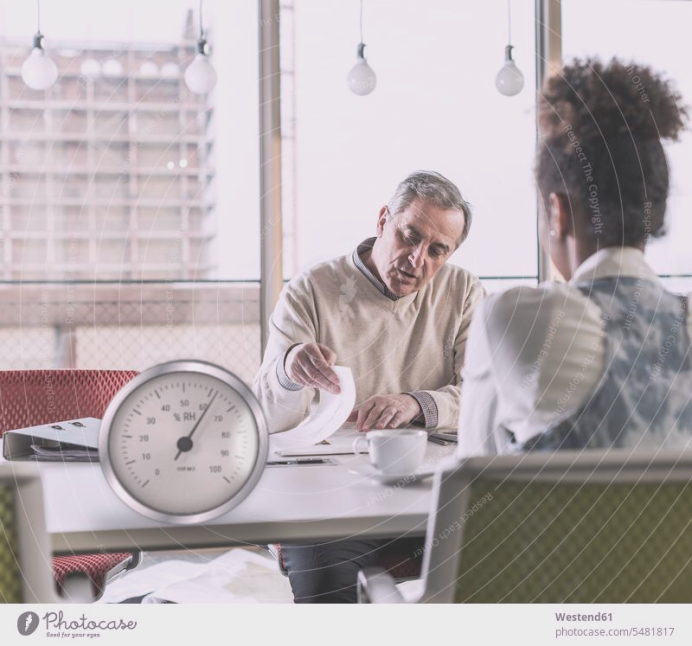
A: 62 %
